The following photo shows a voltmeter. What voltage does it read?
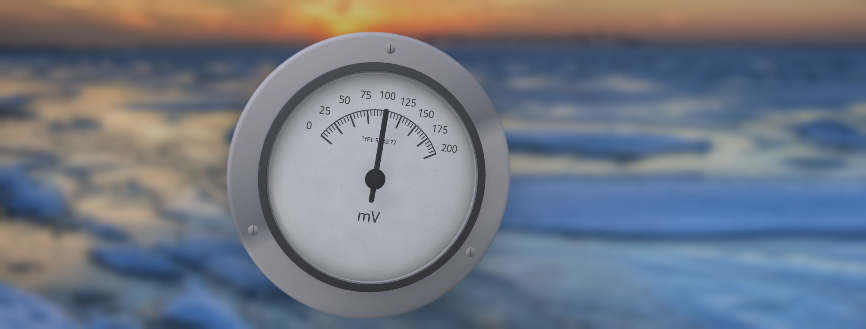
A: 100 mV
